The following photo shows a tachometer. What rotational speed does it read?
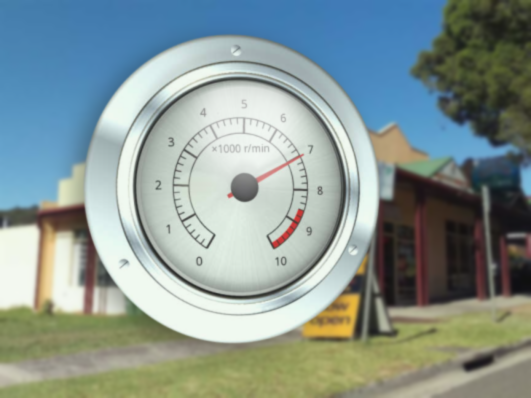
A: 7000 rpm
